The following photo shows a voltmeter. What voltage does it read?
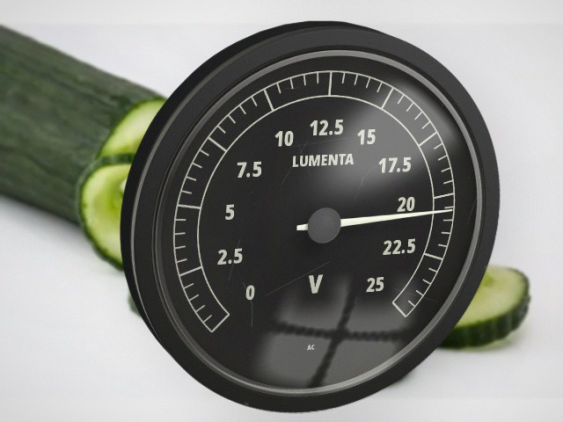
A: 20.5 V
